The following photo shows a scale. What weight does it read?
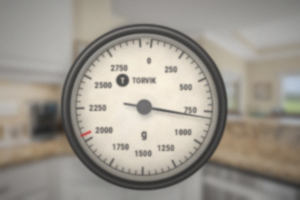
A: 800 g
